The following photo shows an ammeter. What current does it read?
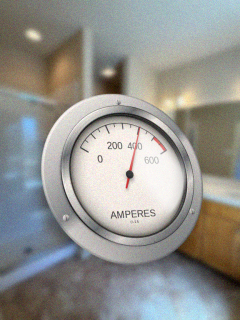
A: 400 A
